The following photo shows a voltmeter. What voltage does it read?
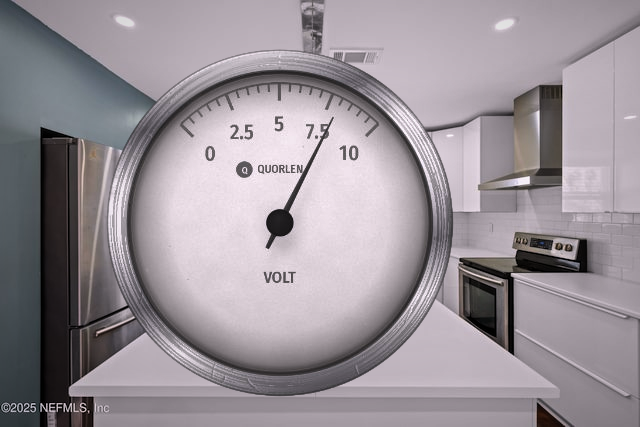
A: 8 V
